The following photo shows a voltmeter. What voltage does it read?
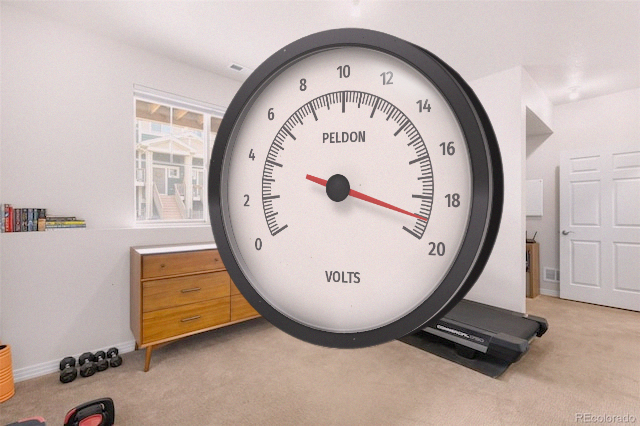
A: 19 V
